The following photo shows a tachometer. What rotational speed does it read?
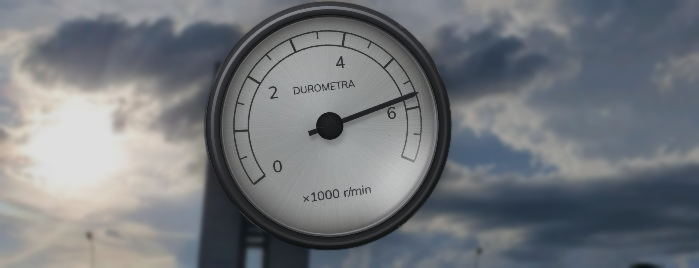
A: 5750 rpm
